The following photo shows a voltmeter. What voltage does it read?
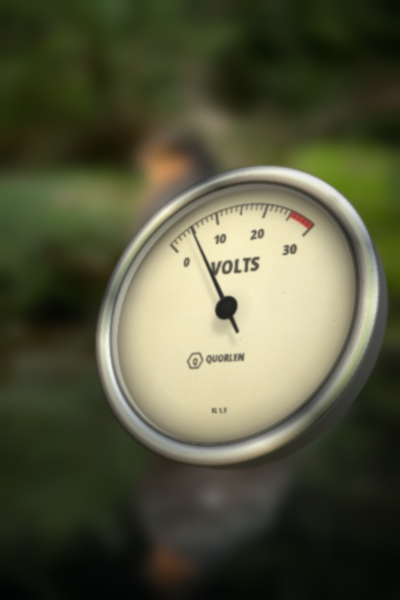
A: 5 V
